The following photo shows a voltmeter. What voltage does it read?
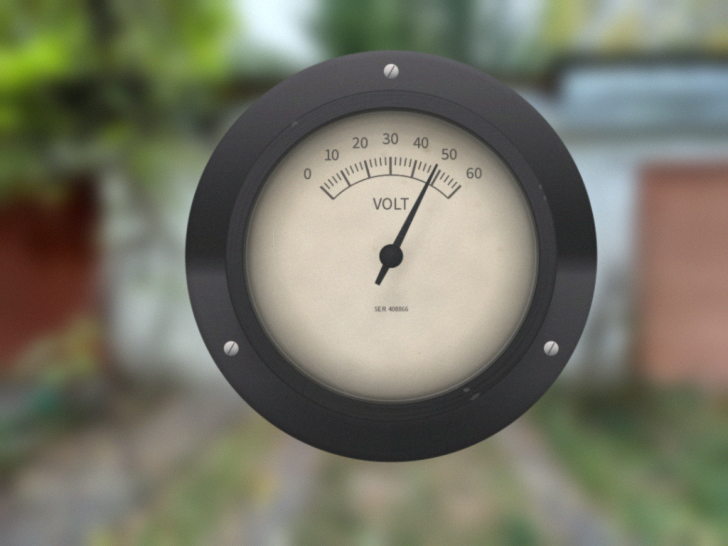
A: 48 V
